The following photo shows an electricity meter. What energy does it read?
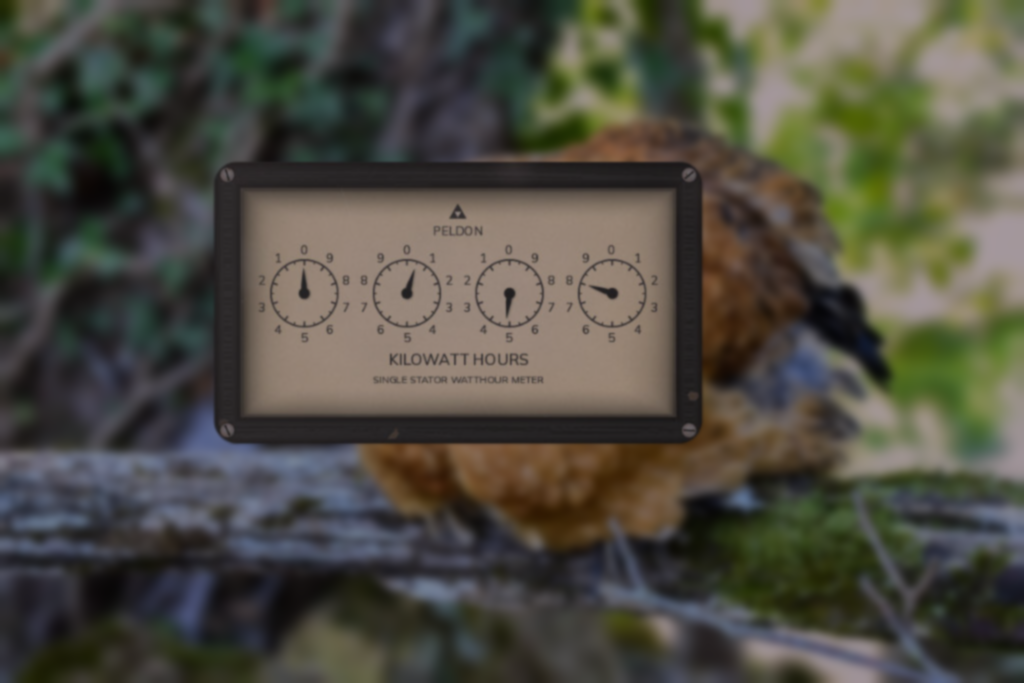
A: 48 kWh
